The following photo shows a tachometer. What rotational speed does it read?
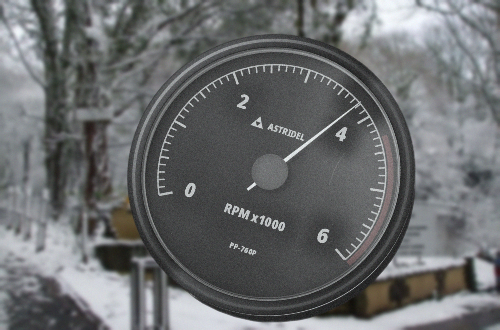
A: 3800 rpm
